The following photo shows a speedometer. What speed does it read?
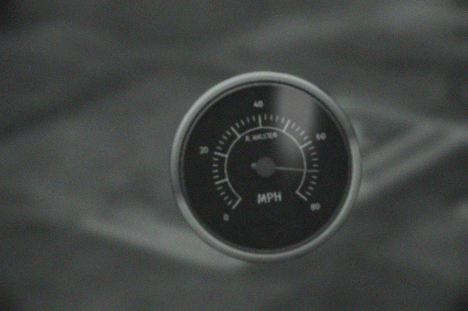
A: 70 mph
